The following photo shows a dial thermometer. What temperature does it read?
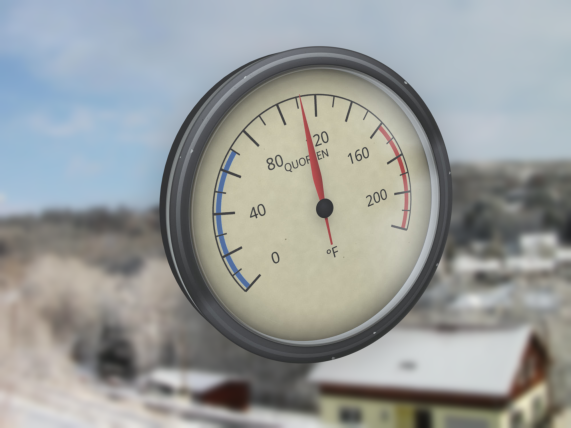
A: 110 °F
